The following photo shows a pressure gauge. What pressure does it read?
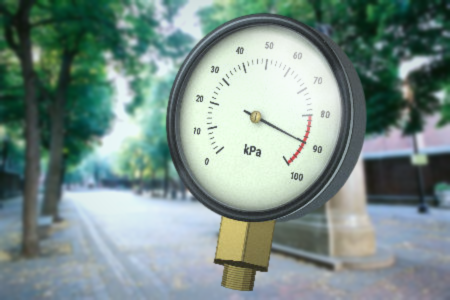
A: 90 kPa
